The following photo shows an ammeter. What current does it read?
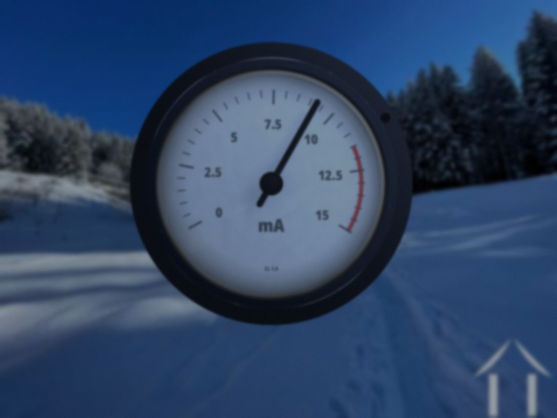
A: 9.25 mA
